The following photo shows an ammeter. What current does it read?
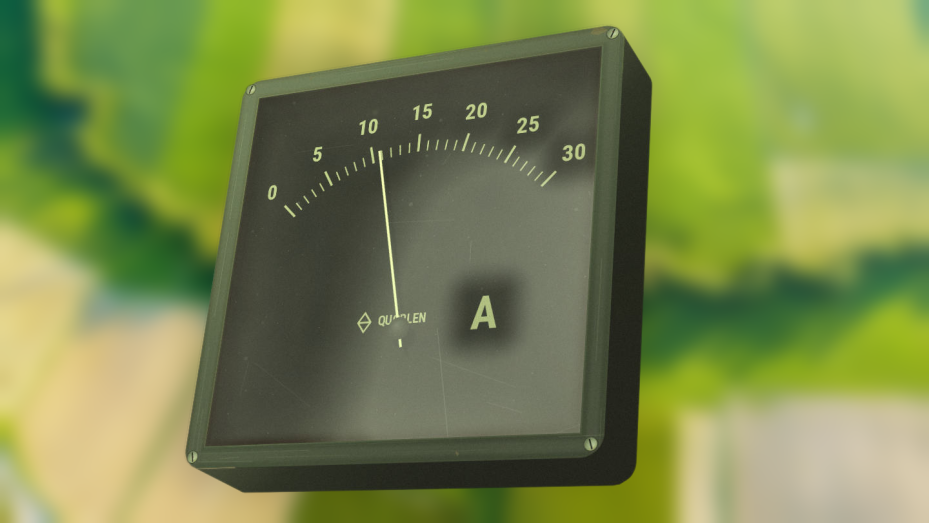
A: 11 A
